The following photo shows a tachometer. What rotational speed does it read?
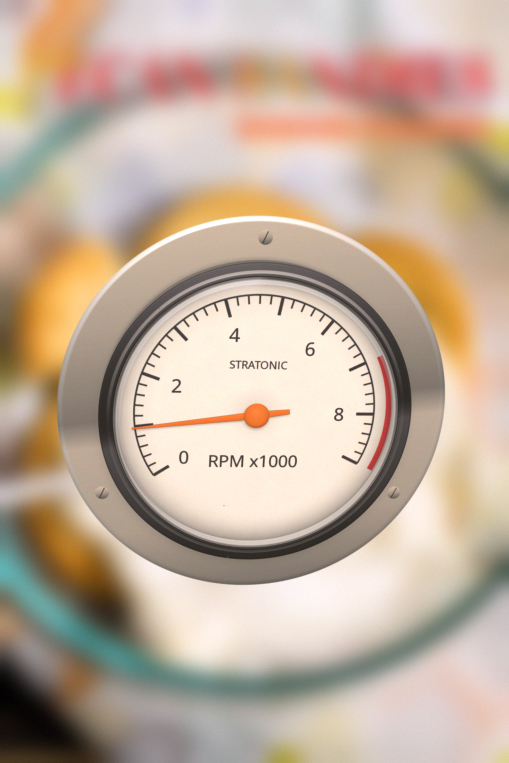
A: 1000 rpm
